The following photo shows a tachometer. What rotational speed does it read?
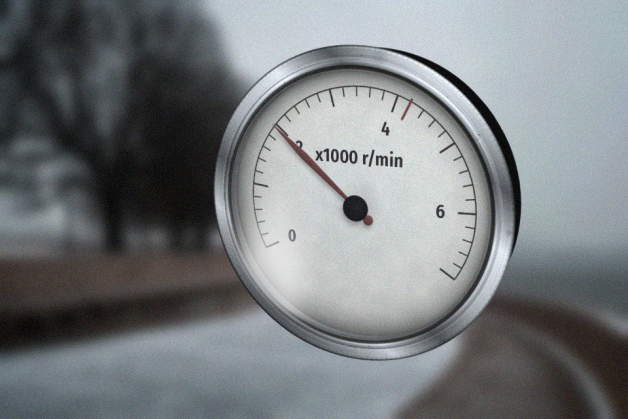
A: 2000 rpm
